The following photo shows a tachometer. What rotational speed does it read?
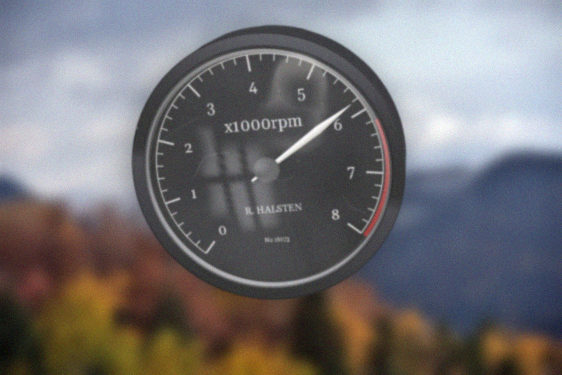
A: 5800 rpm
